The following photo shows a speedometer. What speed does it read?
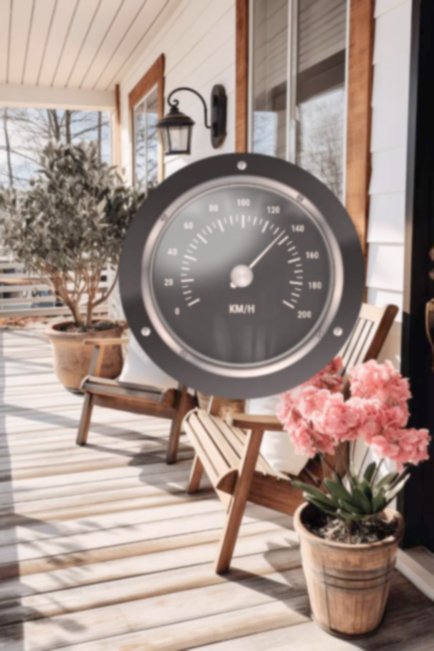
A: 135 km/h
